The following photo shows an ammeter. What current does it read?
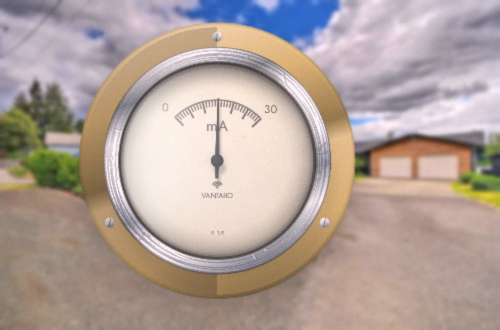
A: 15 mA
